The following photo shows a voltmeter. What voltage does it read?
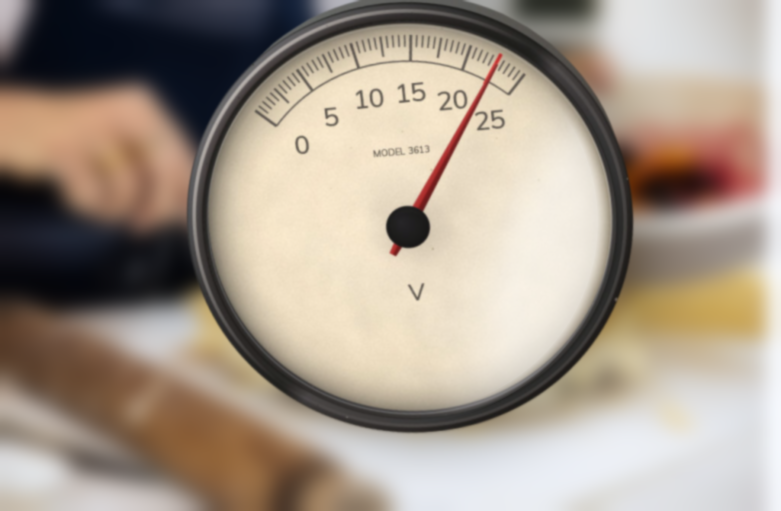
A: 22.5 V
